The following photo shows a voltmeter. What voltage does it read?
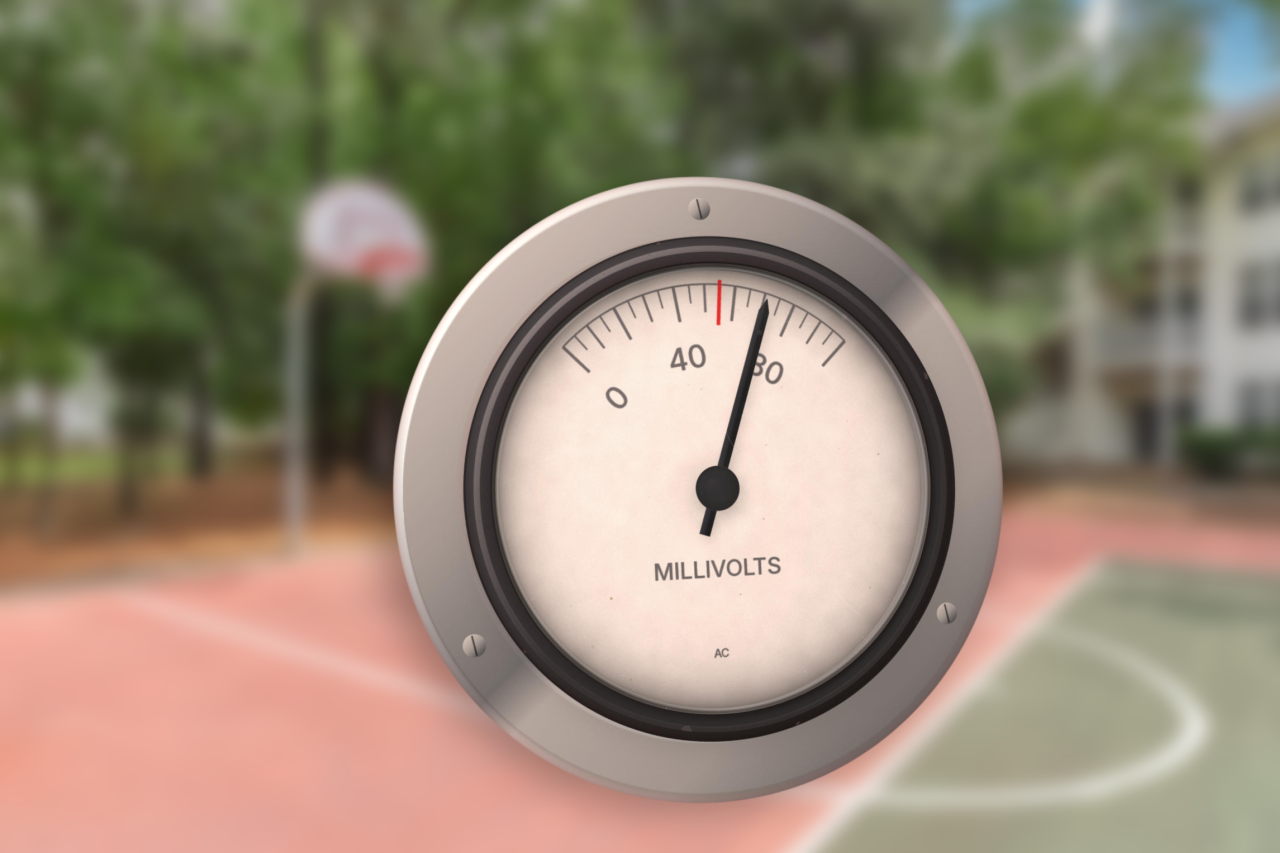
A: 70 mV
